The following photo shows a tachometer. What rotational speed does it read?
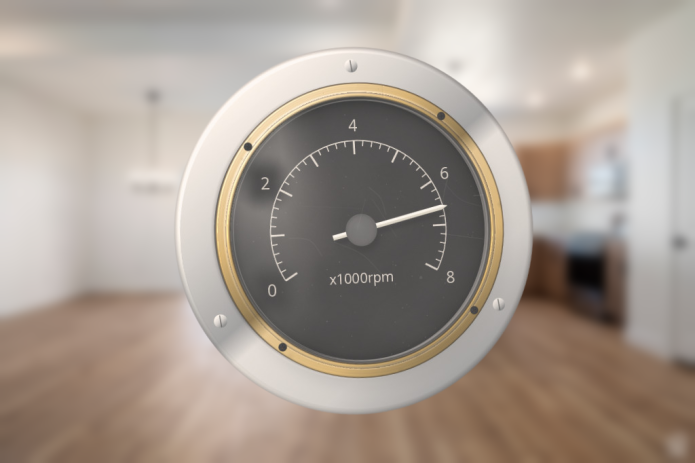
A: 6600 rpm
